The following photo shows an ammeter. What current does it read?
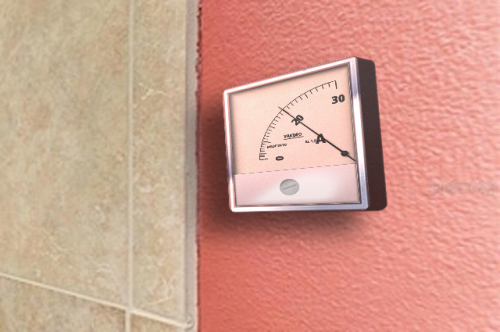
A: 20 A
